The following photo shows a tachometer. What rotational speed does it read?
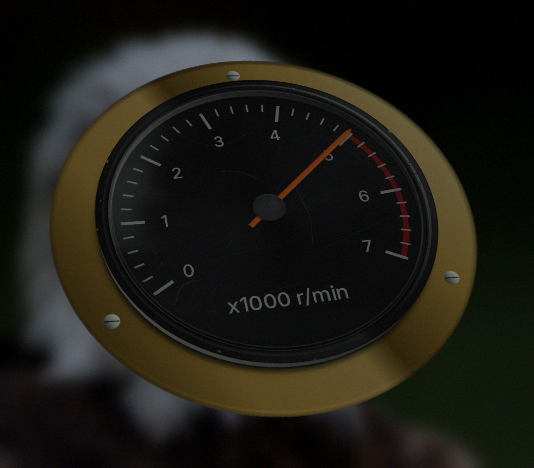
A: 5000 rpm
